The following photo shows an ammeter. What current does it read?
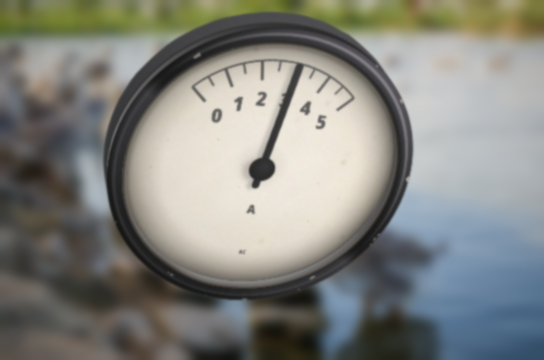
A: 3 A
